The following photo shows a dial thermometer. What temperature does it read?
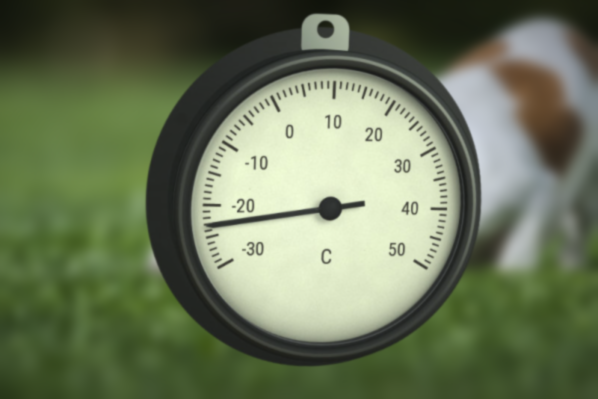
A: -23 °C
